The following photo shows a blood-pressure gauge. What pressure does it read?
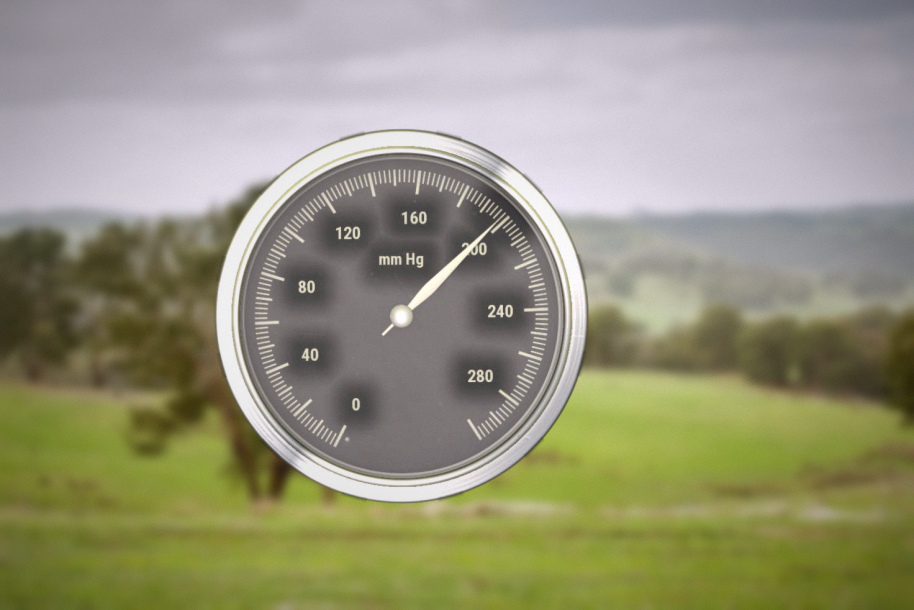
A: 198 mmHg
